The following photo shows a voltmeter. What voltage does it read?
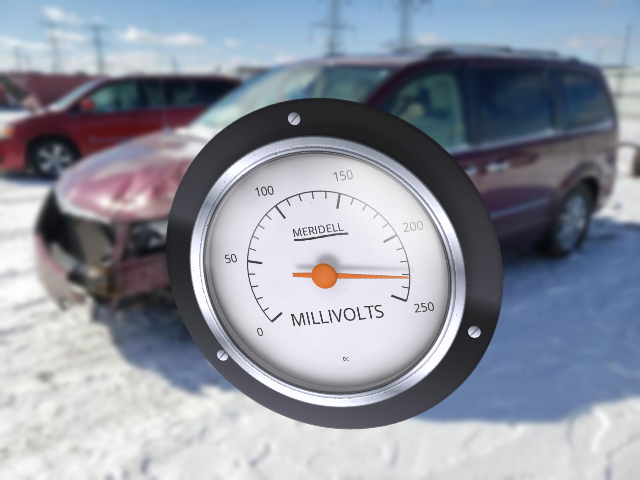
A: 230 mV
